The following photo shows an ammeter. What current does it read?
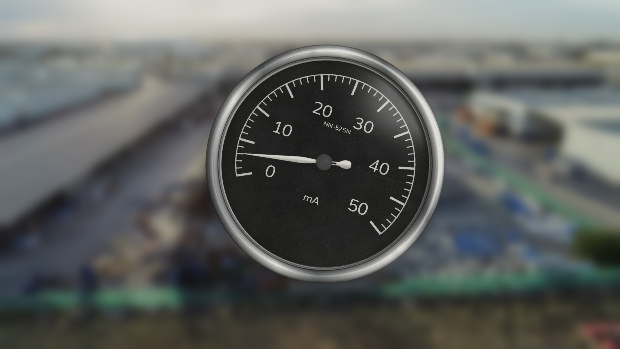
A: 3 mA
